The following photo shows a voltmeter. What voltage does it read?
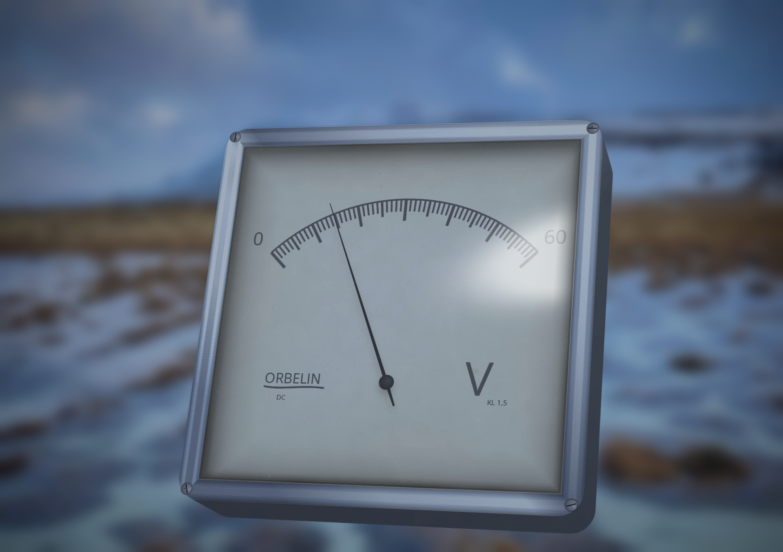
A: 15 V
